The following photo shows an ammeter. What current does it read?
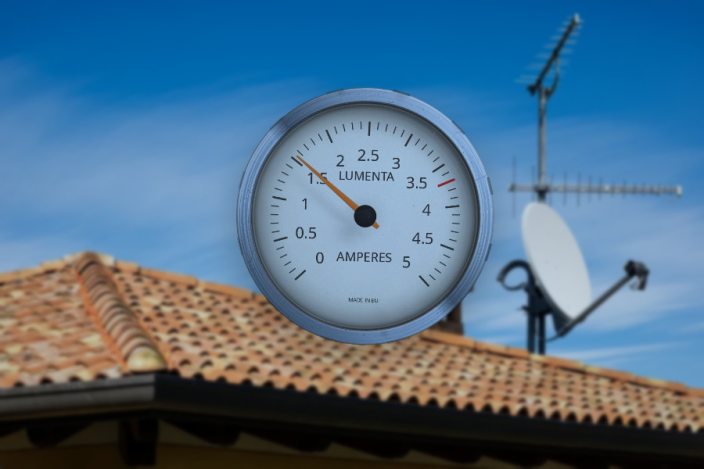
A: 1.55 A
